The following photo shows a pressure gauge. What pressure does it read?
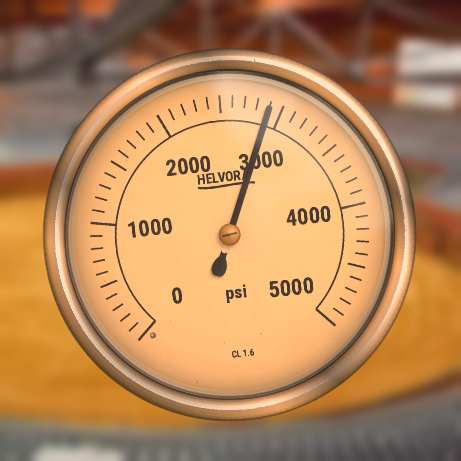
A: 2900 psi
